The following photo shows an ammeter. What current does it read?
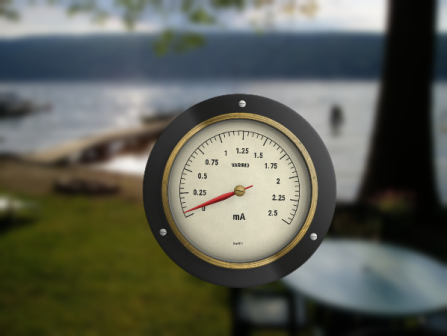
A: 0.05 mA
